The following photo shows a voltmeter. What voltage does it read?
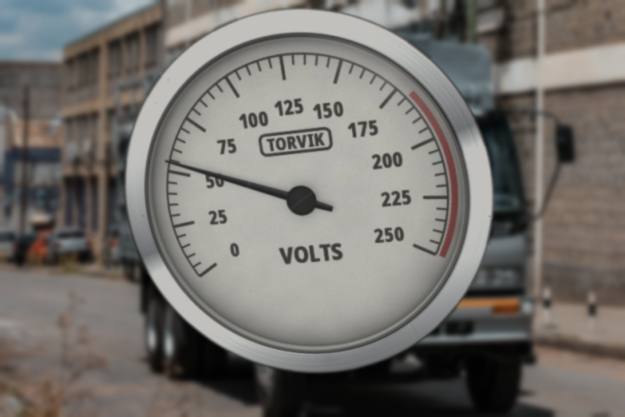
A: 55 V
